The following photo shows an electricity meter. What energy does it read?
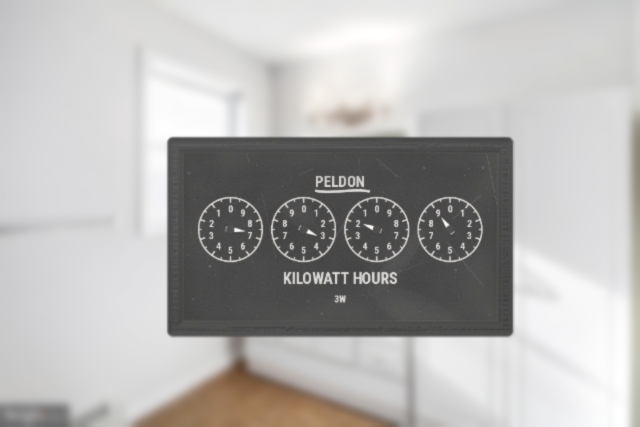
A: 7319 kWh
